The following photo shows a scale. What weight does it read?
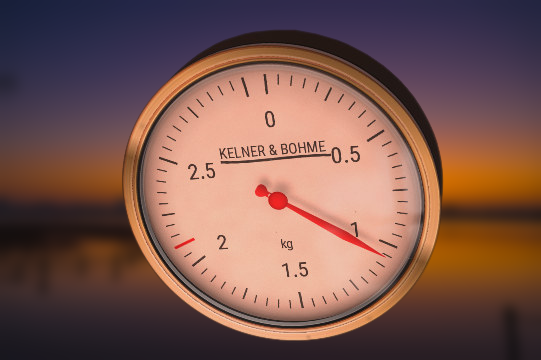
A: 1.05 kg
